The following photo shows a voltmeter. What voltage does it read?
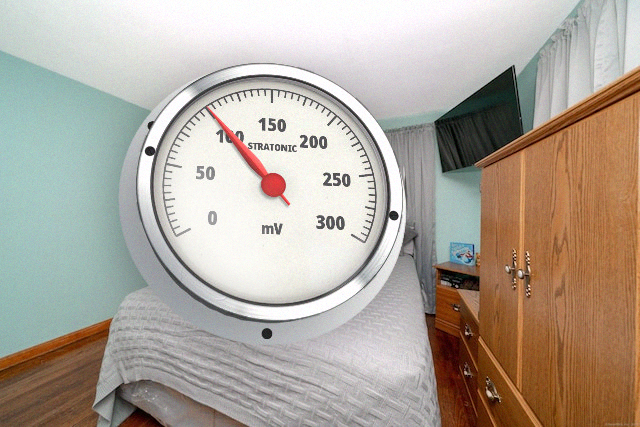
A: 100 mV
